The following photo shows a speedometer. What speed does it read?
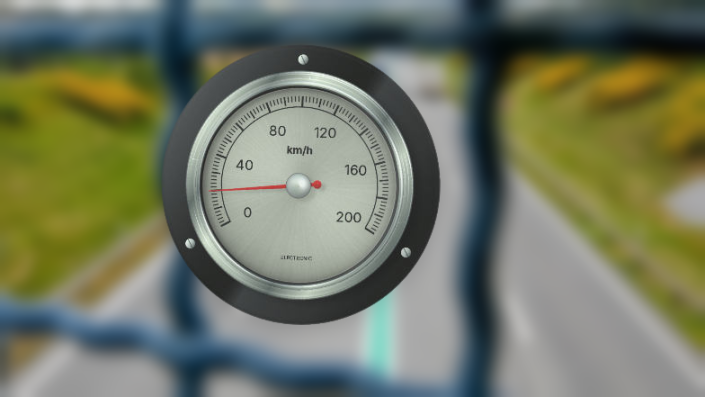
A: 20 km/h
